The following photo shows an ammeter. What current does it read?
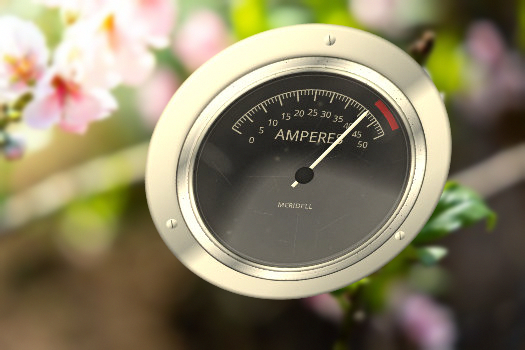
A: 40 A
